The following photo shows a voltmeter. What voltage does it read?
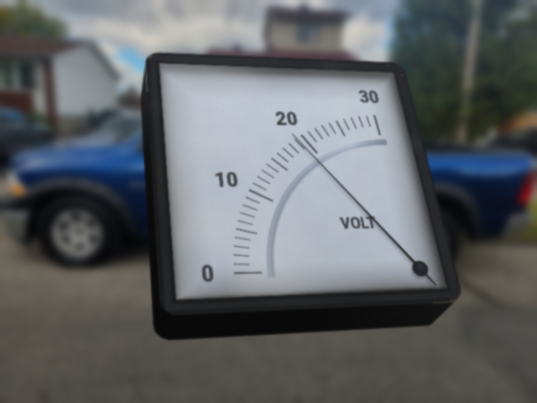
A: 19 V
